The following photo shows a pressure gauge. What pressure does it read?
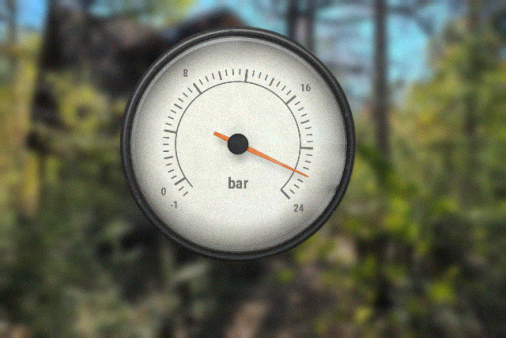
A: 22 bar
